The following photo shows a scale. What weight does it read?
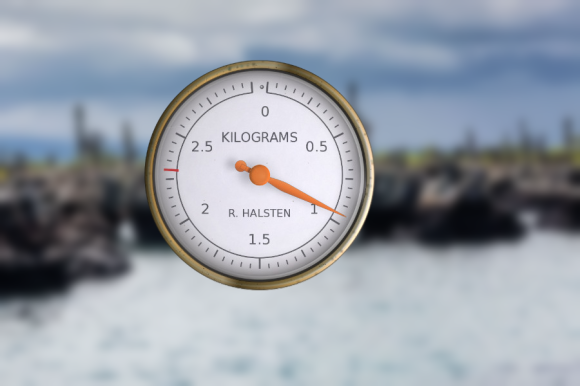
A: 0.95 kg
